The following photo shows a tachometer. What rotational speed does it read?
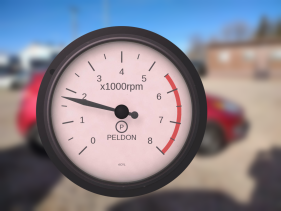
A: 1750 rpm
